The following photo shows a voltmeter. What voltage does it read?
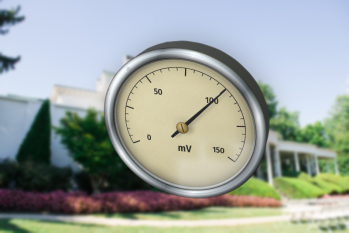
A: 100 mV
